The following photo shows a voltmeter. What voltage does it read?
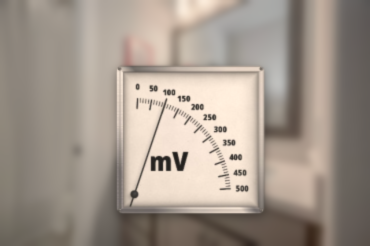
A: 100 mV
